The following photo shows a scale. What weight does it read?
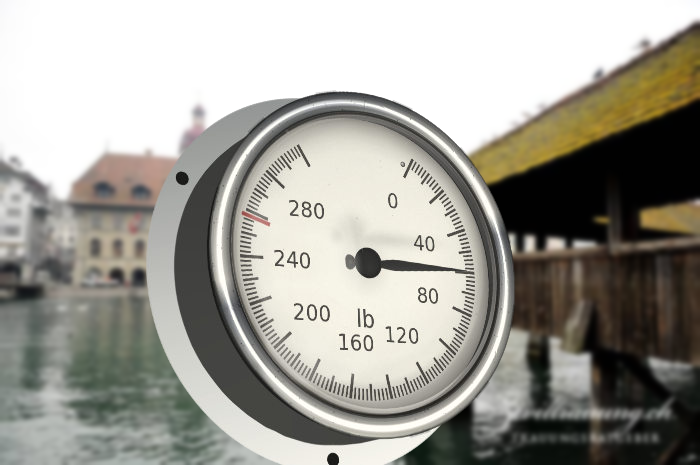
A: 60 lb
